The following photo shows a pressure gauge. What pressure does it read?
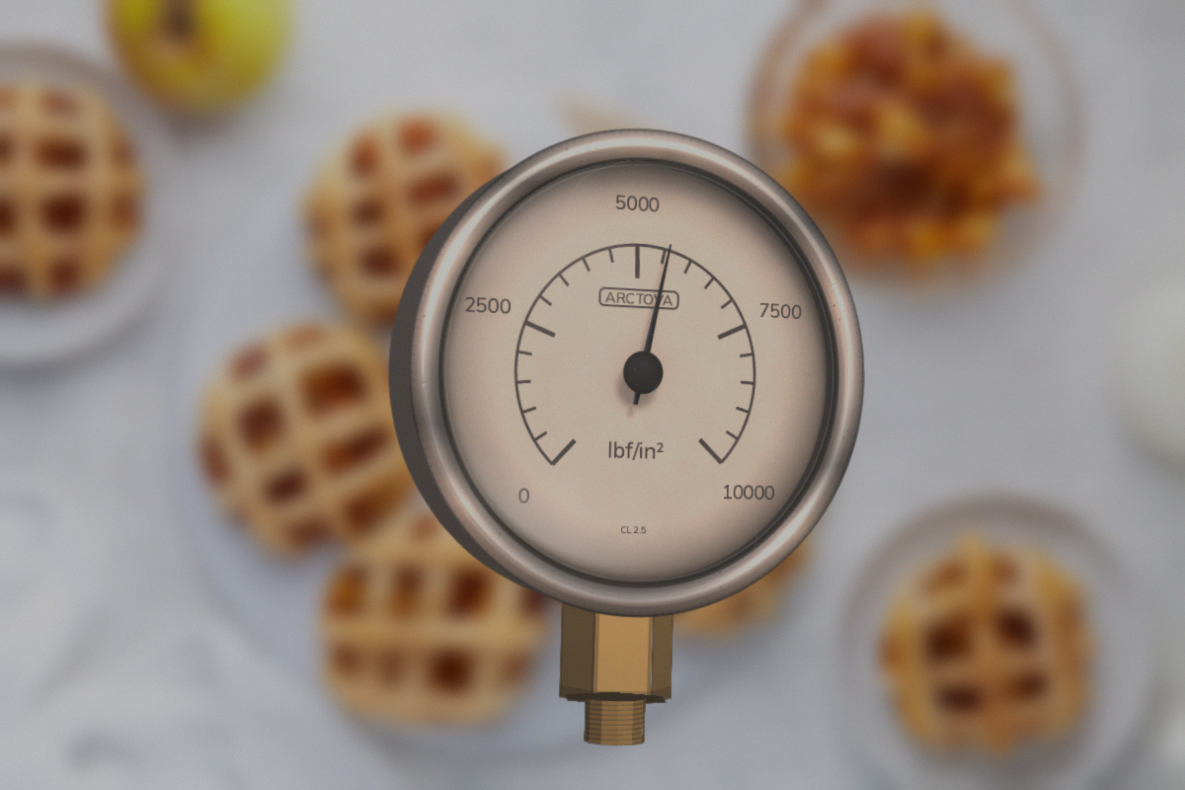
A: 5500 psi
